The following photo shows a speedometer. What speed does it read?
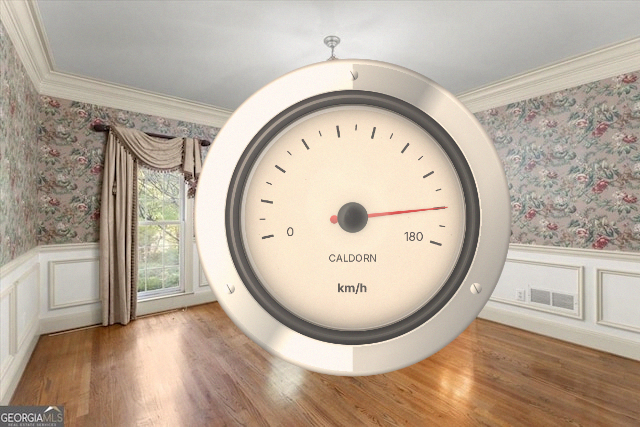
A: 160 km/h
